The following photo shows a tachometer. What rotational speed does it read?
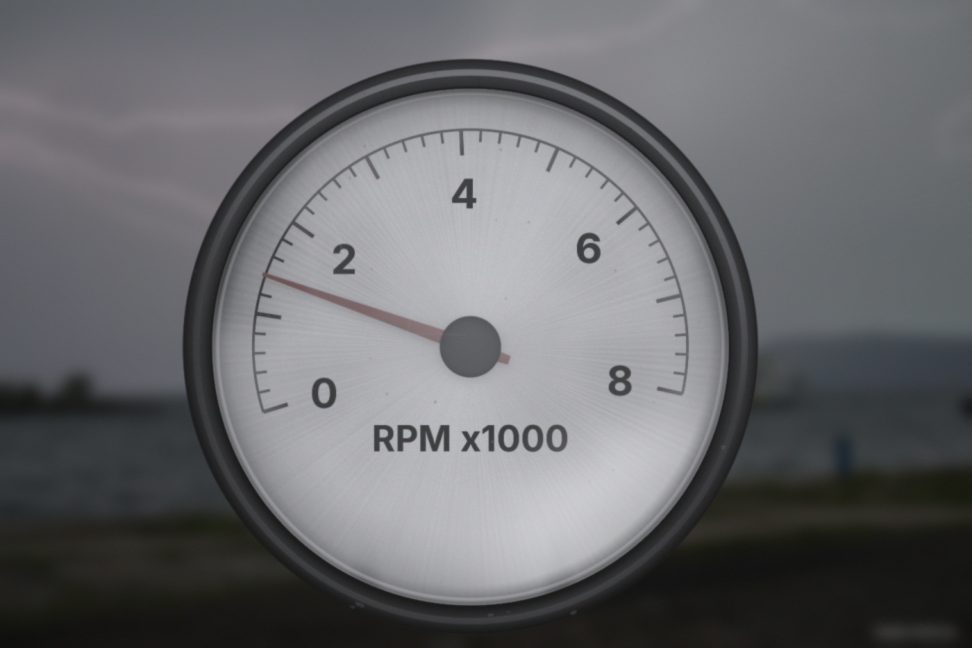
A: 1400 rpm
